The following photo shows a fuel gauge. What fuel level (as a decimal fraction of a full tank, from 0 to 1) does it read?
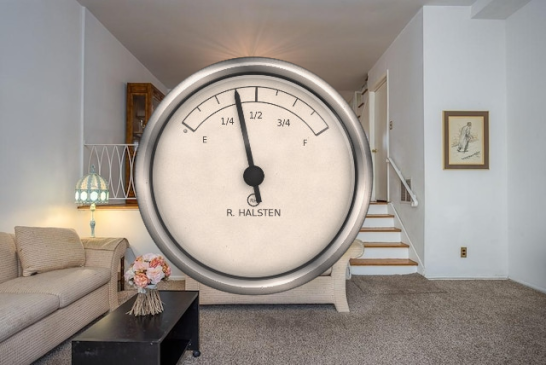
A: 0.375
